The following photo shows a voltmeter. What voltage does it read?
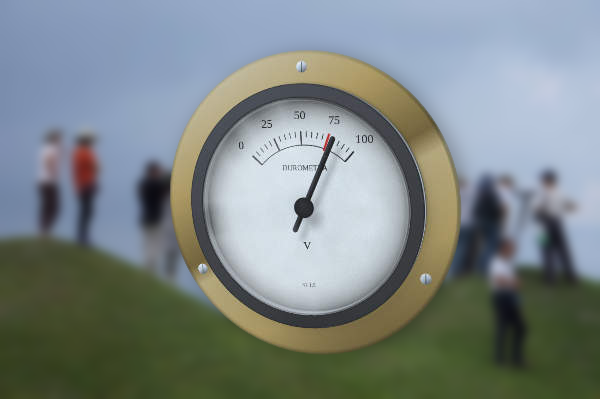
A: 80 V
